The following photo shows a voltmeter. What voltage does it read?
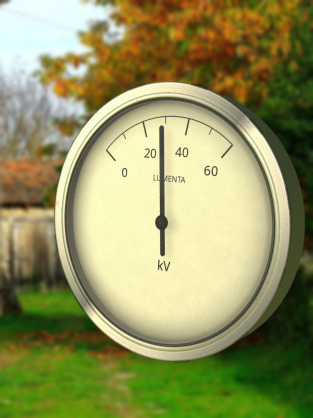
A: 30 kV
